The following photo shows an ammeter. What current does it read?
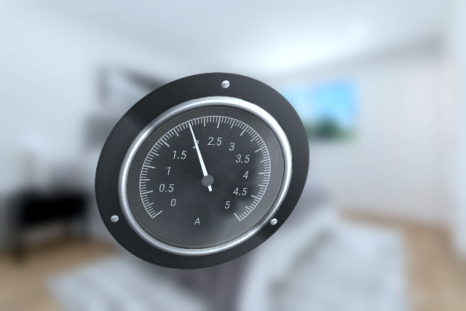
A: 2 A
